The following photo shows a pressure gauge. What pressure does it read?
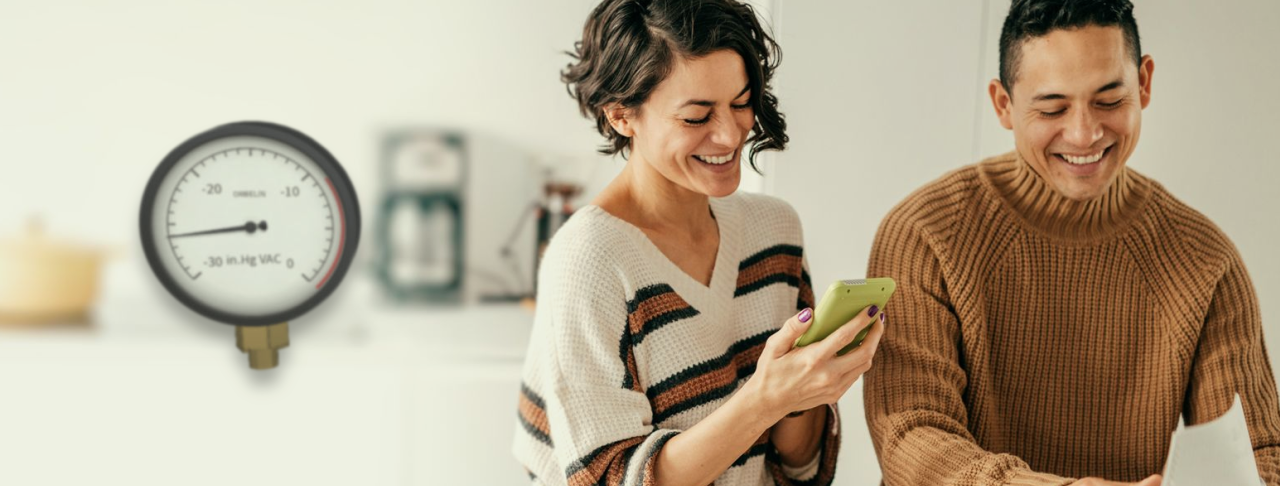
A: -26 inHg
